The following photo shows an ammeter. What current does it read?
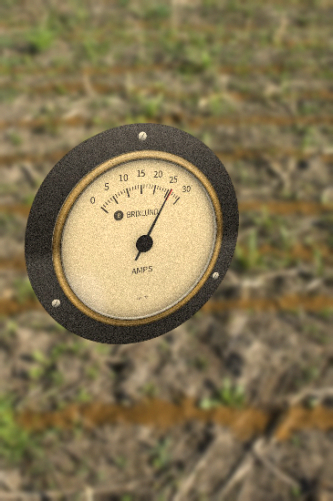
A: 25 A
